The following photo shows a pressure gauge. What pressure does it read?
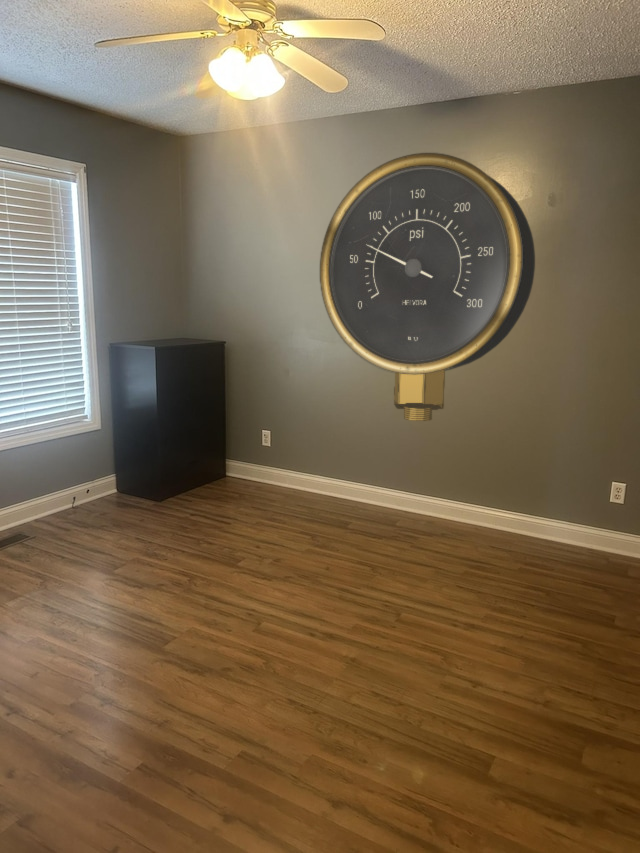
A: 70 psi
